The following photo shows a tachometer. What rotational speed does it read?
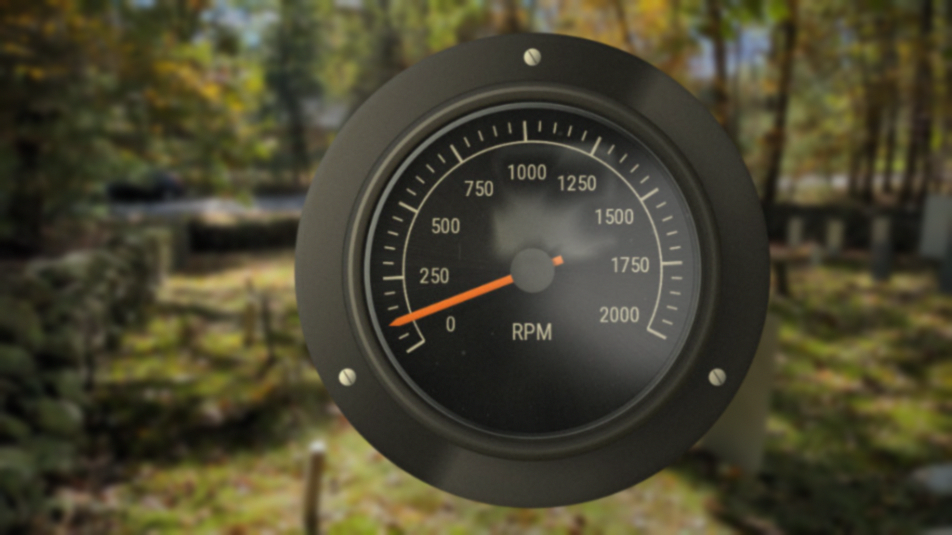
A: 100 rpm
